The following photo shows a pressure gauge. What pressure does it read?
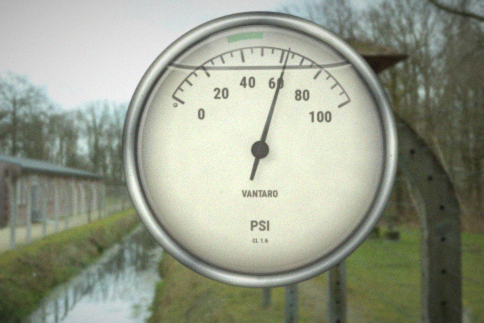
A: 62.5 psi
